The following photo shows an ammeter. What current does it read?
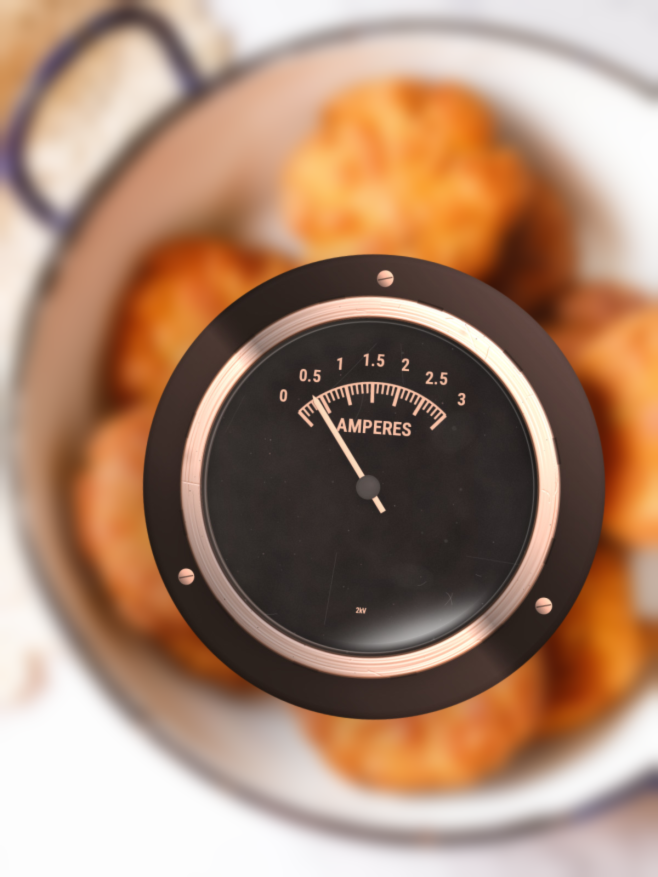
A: 0.4 A
